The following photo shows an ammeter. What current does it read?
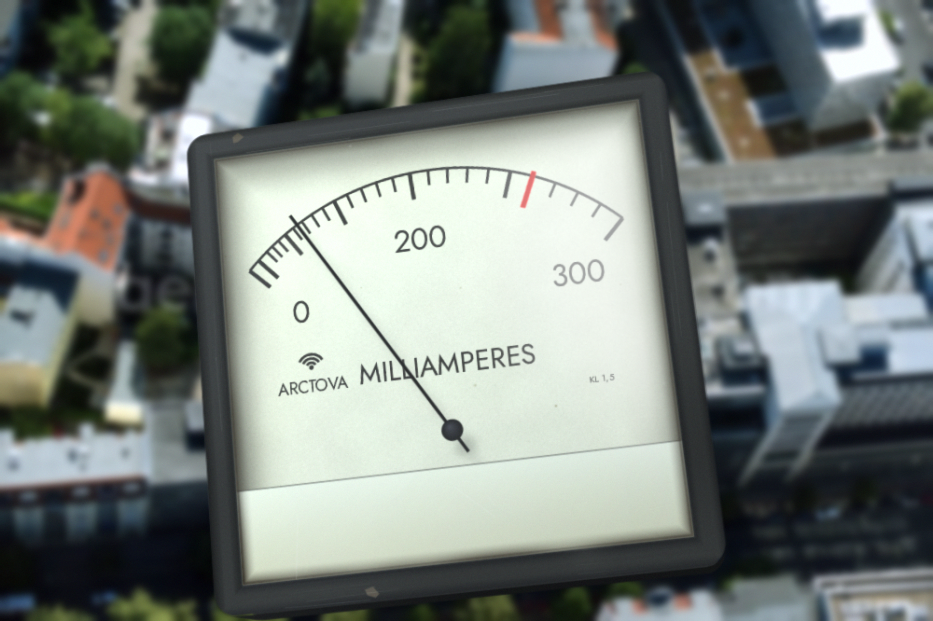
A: 115 mA
